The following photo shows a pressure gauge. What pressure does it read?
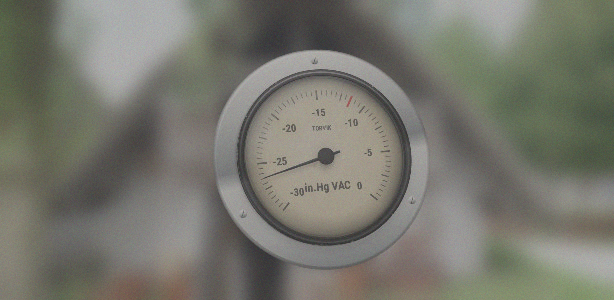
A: -26.5 inHg
